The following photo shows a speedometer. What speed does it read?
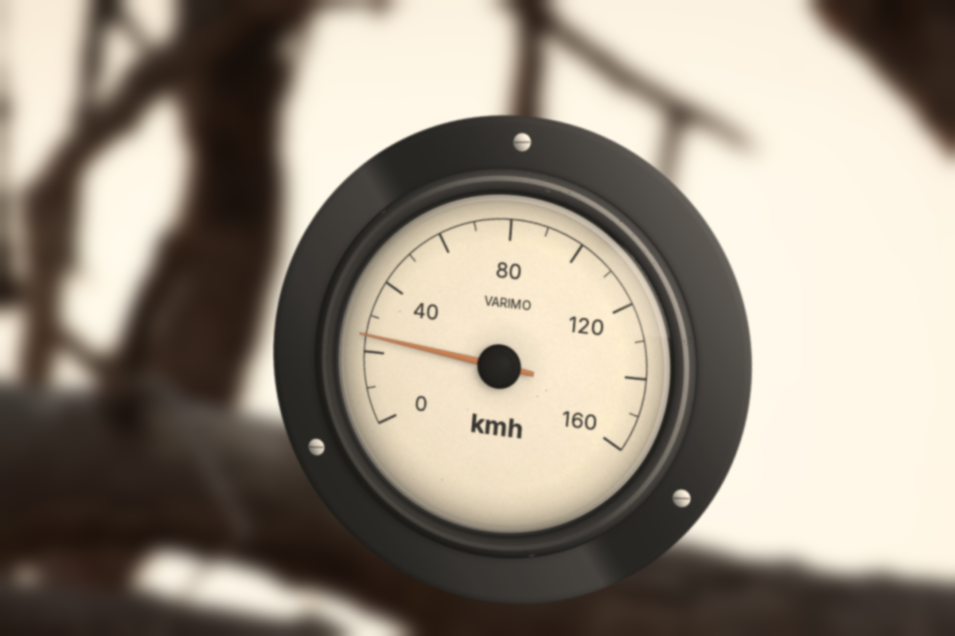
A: 25 km/h
